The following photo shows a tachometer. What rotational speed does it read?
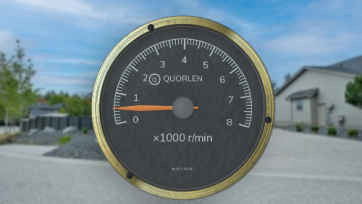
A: 500 rpm
